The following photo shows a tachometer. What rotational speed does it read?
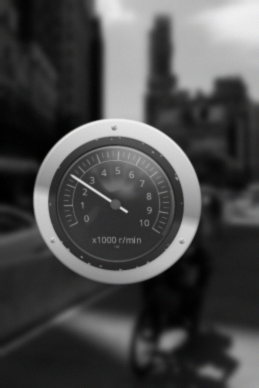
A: 2500 rpm
